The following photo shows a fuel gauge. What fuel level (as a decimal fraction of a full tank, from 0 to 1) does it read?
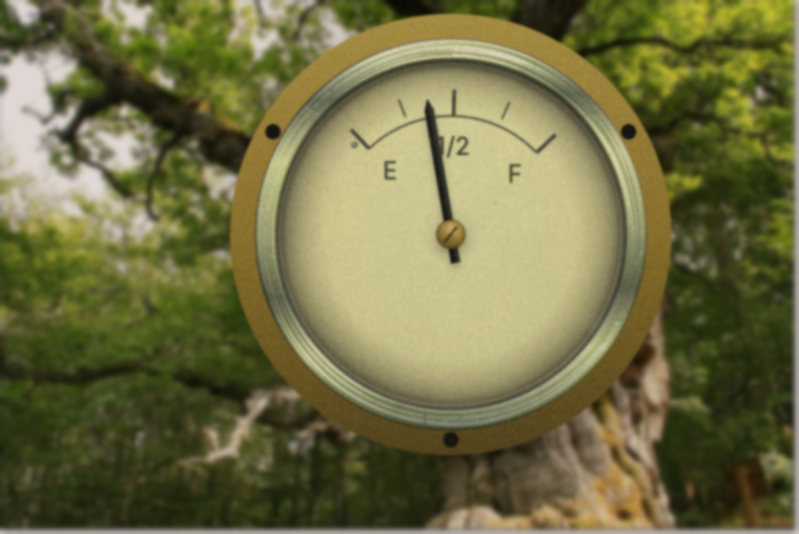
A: 0.375
